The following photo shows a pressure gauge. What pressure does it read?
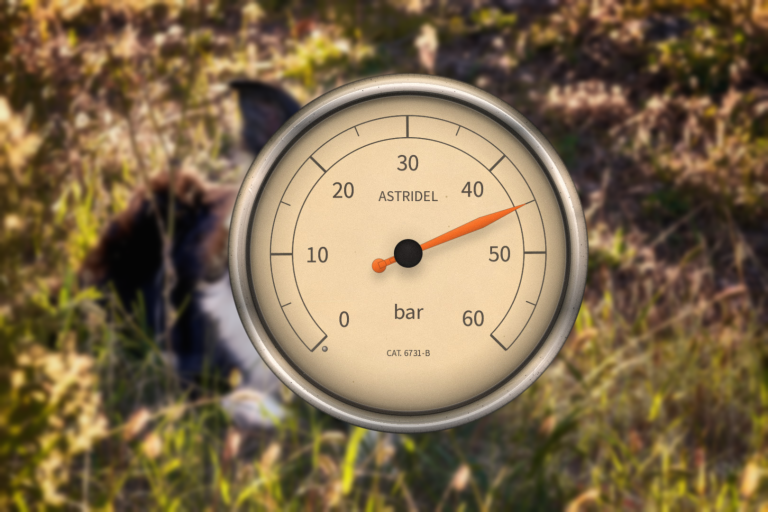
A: 45 bar
